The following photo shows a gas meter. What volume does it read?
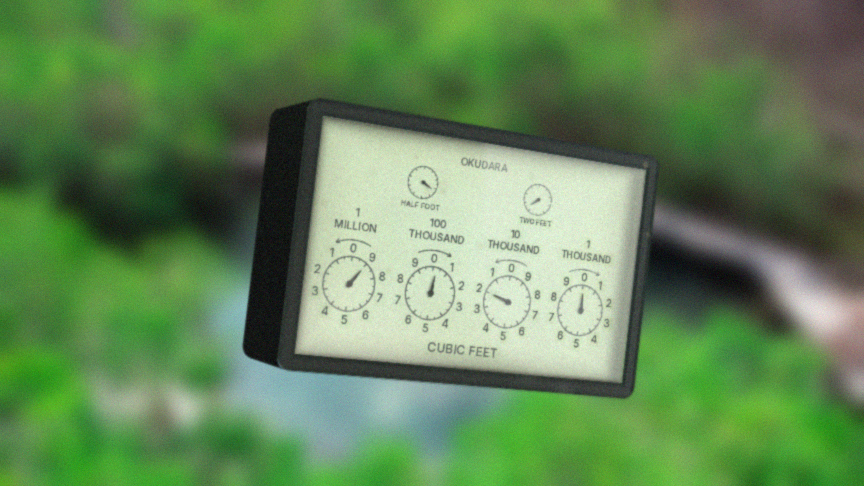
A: 902000 ft³
